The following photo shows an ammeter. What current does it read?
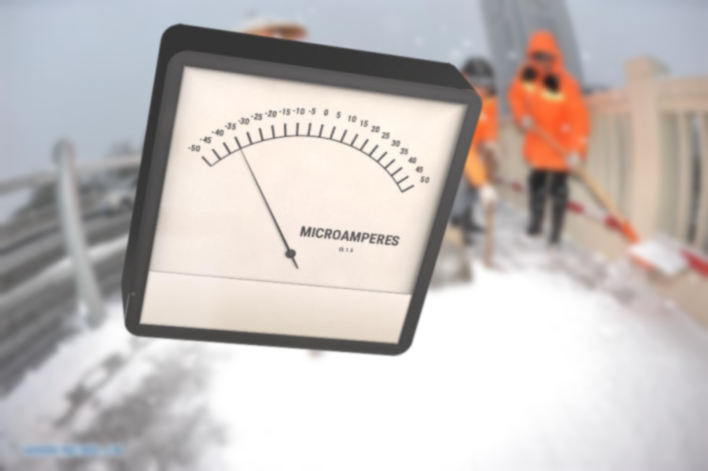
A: -35 µA
